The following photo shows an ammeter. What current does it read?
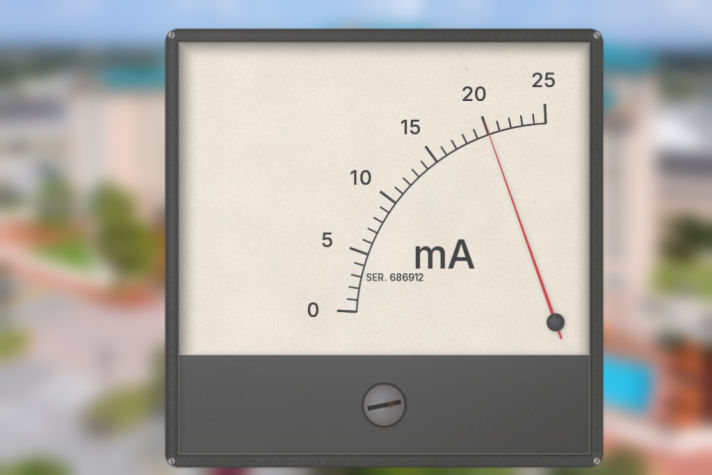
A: 20 mA
